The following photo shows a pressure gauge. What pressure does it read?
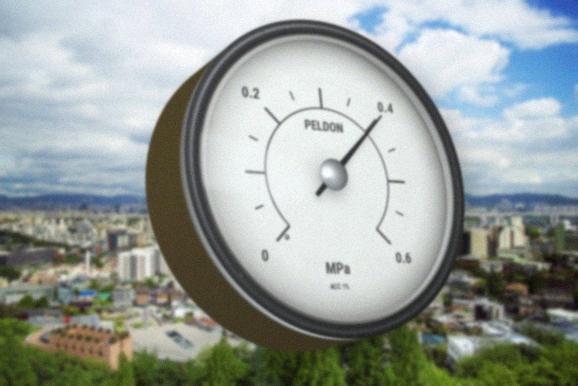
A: 0.4 MPa
